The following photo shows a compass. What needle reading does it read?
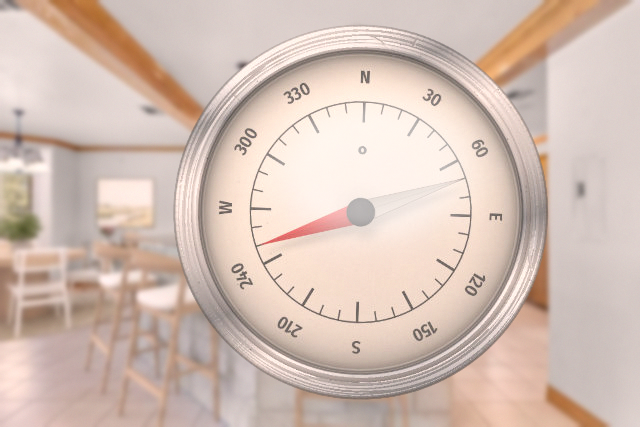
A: 250 °
